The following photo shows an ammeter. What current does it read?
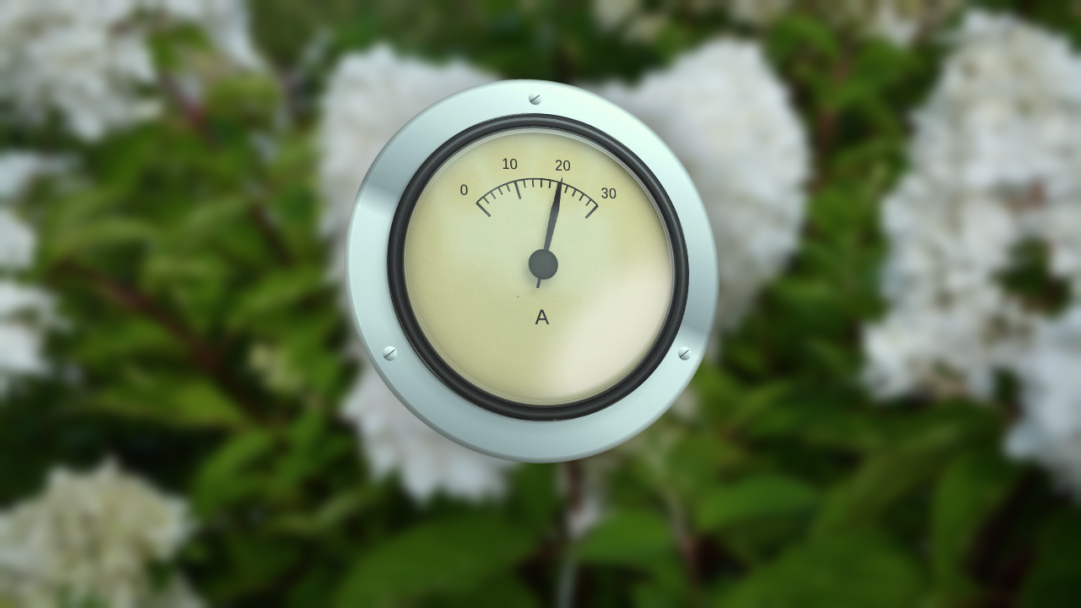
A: 20 A
